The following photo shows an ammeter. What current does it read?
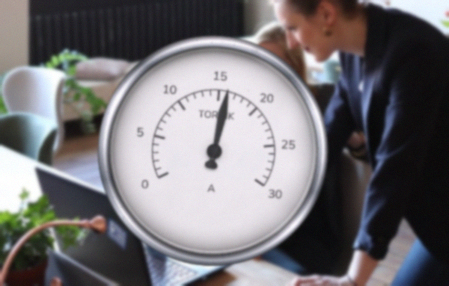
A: 16 A
